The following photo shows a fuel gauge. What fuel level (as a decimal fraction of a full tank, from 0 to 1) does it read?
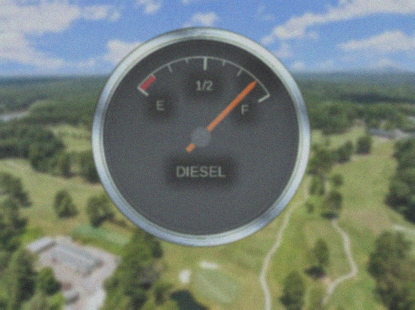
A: 0.875
